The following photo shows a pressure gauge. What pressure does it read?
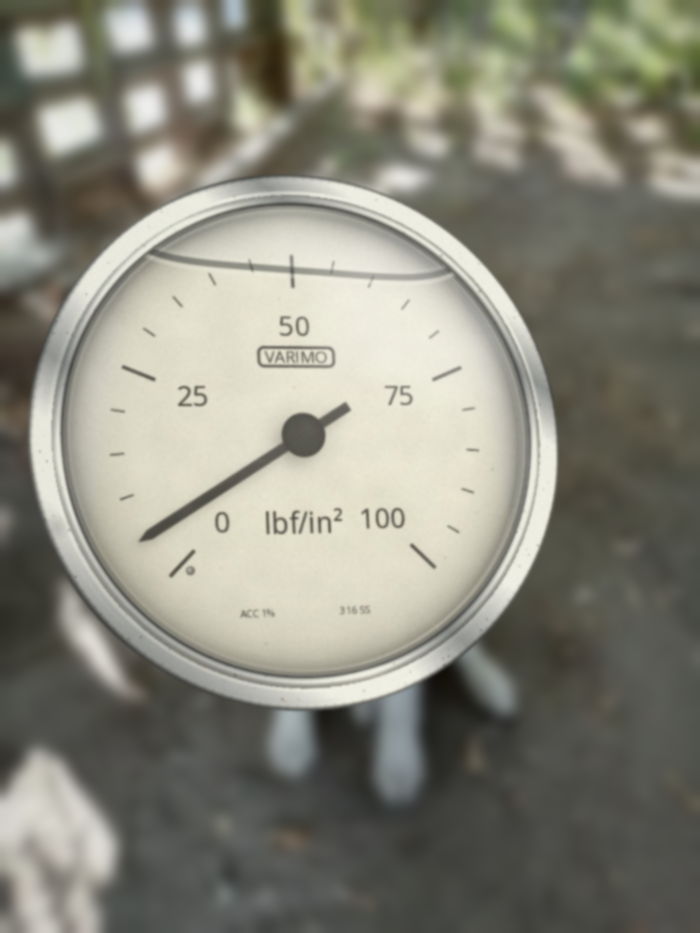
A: 5 psi
